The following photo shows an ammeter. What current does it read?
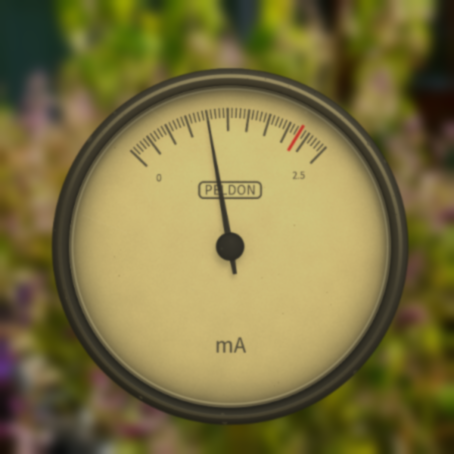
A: 1 mA
